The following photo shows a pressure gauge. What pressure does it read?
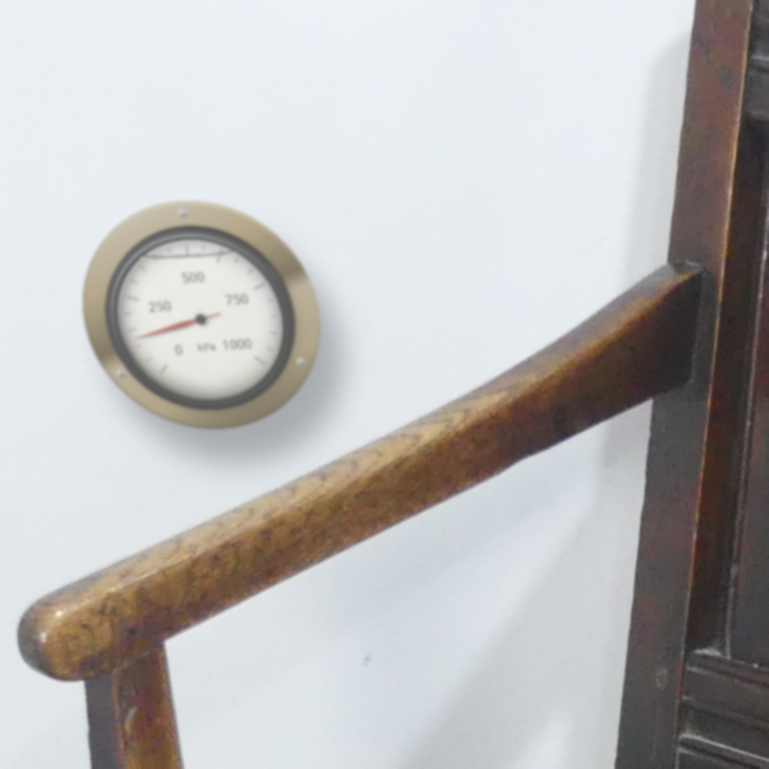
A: 125 kPa
